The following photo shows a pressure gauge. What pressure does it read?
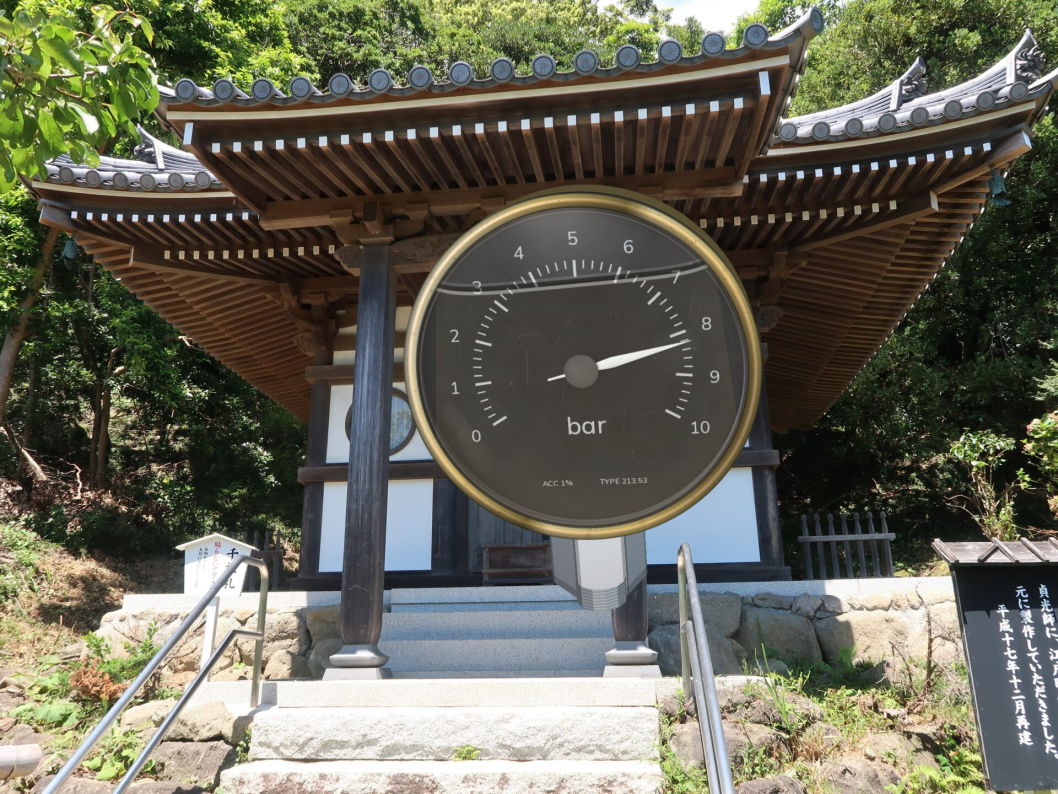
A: 8.2 bar
